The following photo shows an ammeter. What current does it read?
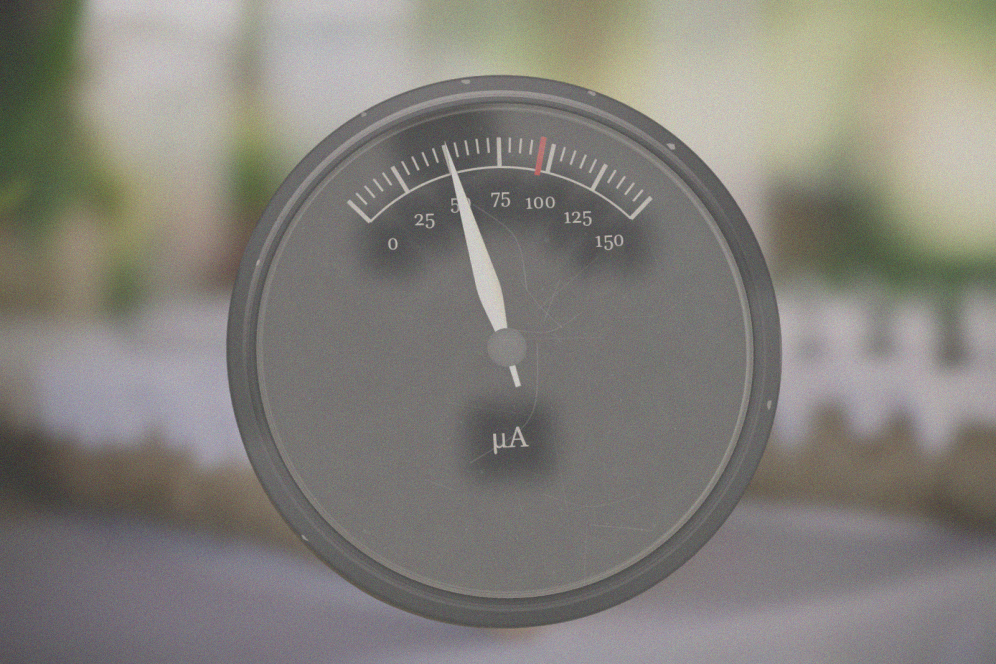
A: 50 µA
